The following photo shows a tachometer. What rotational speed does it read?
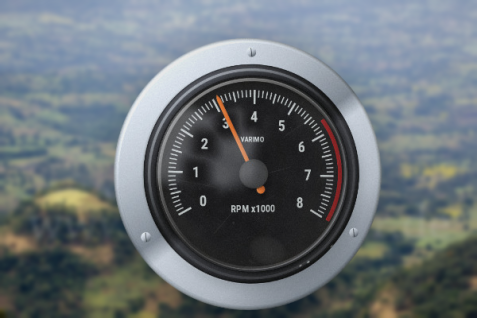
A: 3100 rpm
